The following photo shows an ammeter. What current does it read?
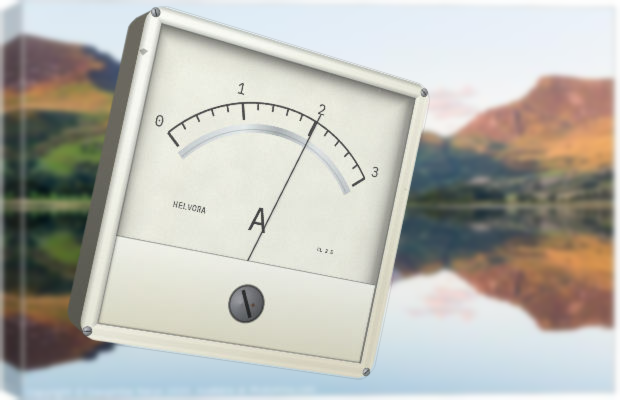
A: 2 A
